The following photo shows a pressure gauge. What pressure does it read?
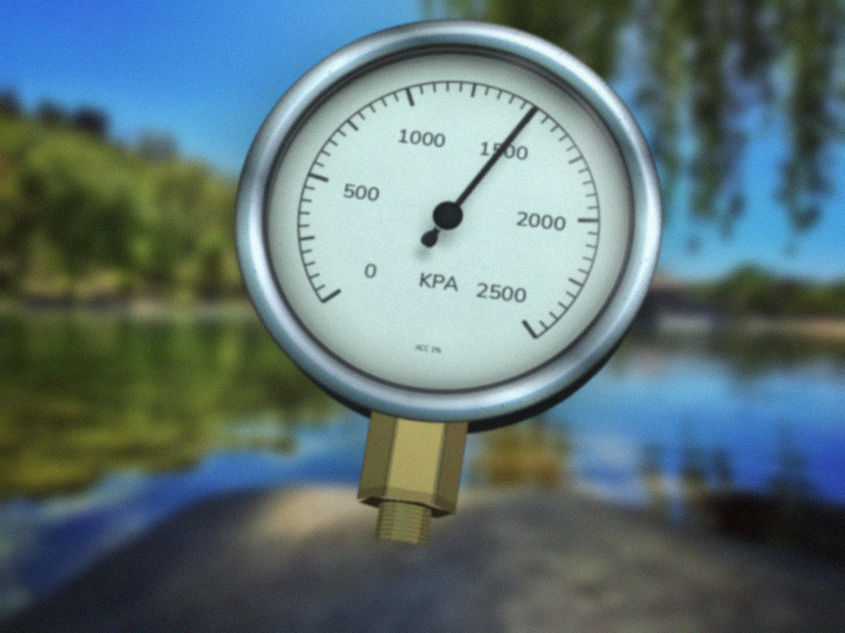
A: 1500 kPa
